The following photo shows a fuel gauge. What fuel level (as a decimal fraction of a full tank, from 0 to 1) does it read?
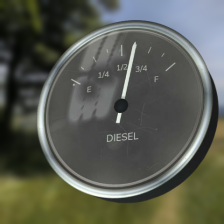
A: 0.625
